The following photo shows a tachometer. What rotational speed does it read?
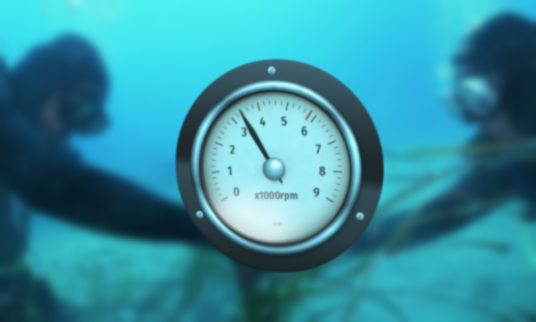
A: 3400 rpm
